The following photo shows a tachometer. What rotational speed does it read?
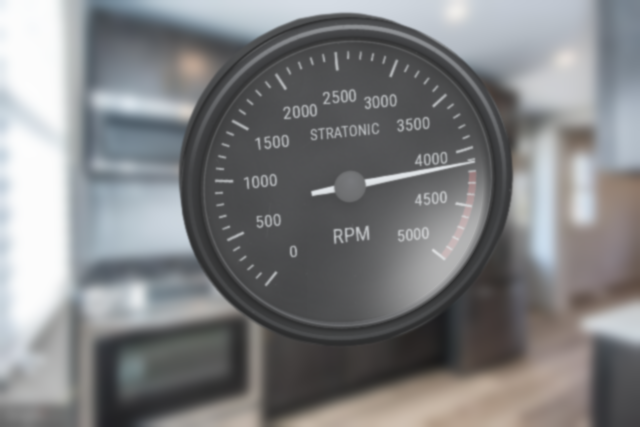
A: 4100 rpm
